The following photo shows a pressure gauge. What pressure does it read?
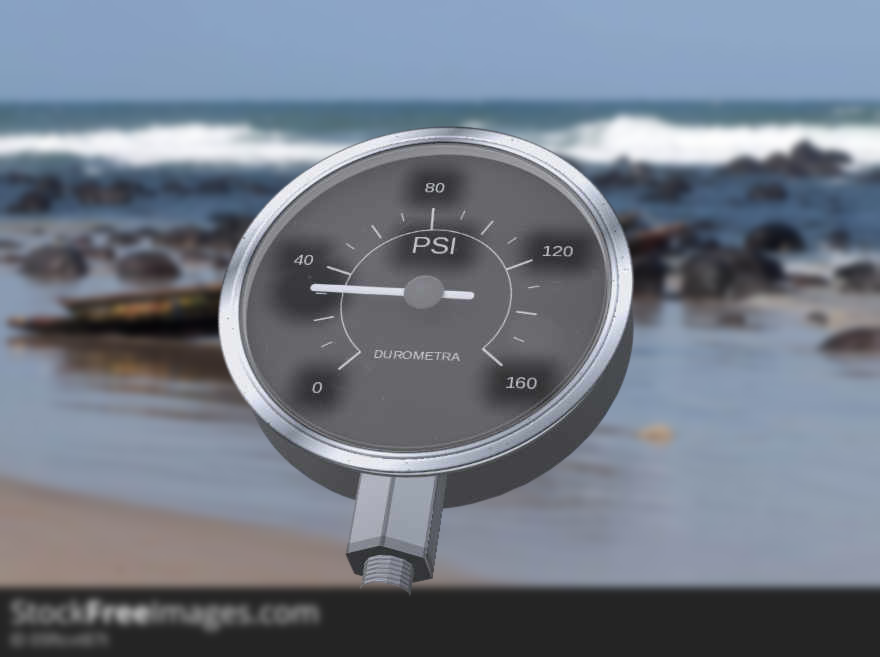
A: 30 psi
